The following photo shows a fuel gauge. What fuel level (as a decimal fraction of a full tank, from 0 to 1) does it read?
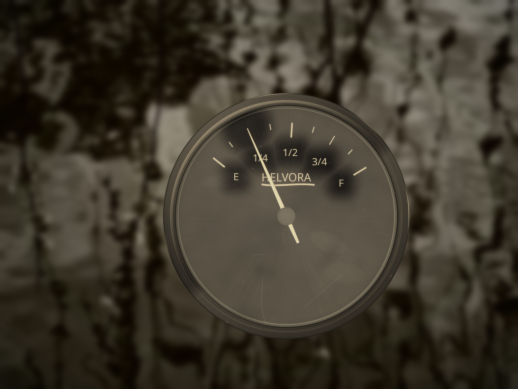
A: 0.25
